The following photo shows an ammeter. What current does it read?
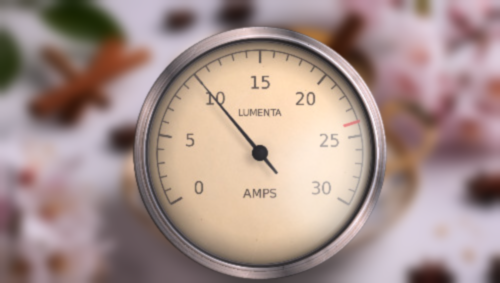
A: 10 A
